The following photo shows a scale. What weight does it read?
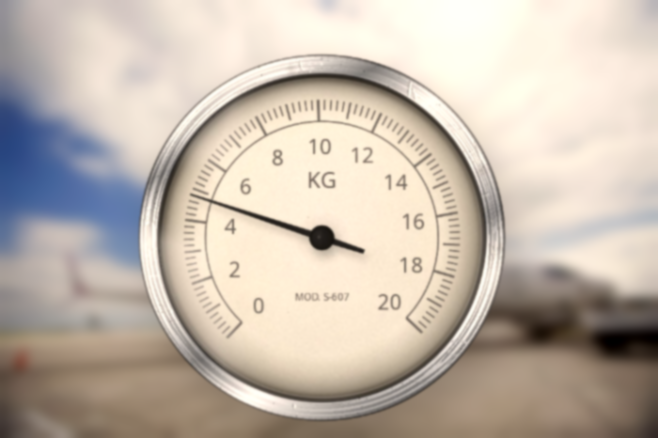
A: 4.8 kg
